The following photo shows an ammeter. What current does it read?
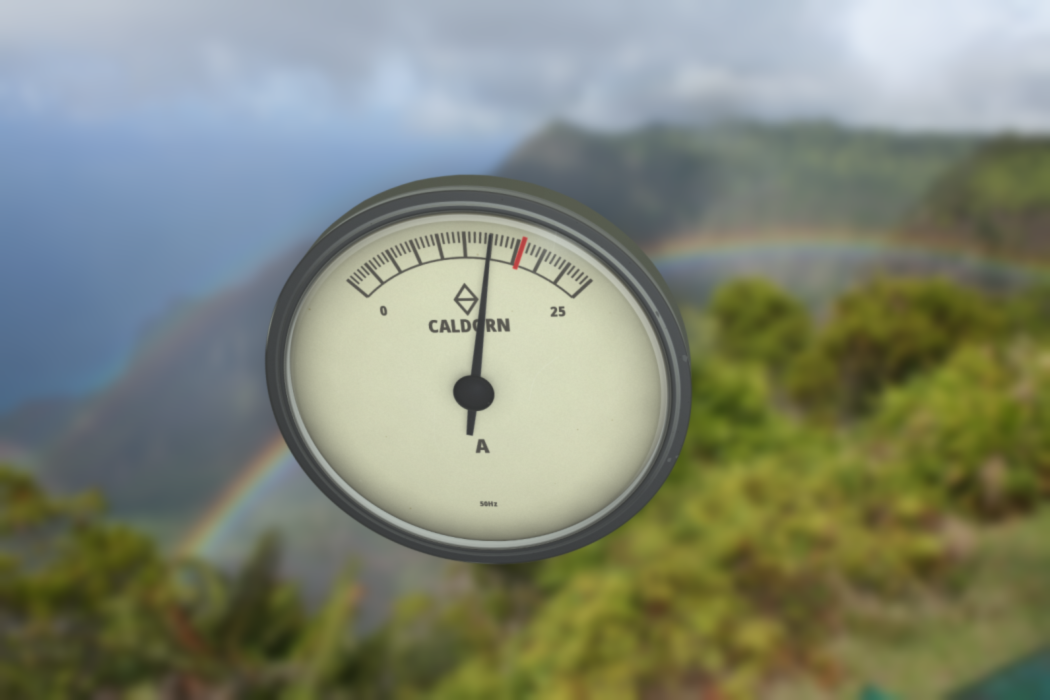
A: 15 A
